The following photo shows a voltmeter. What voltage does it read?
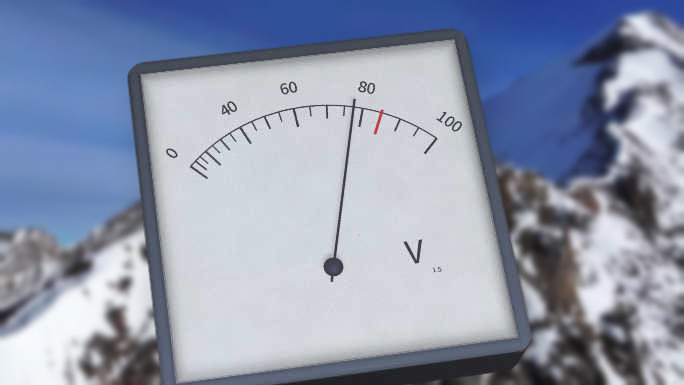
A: 77.5 V
